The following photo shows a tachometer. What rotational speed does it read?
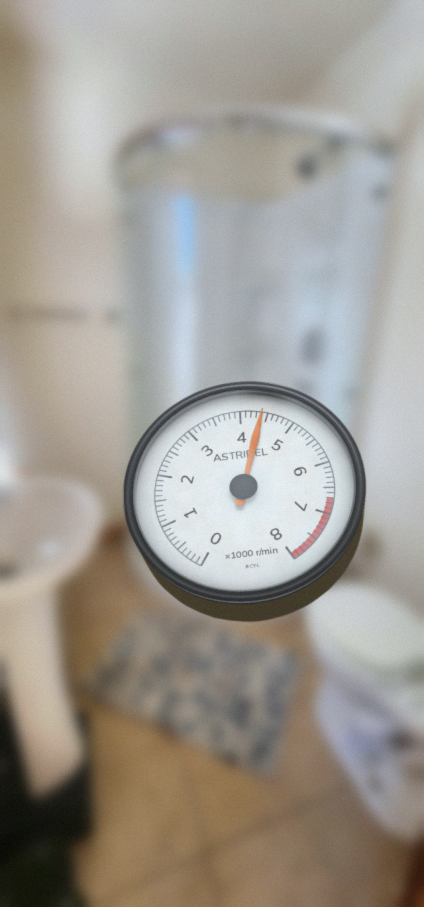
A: 4400 rpm
